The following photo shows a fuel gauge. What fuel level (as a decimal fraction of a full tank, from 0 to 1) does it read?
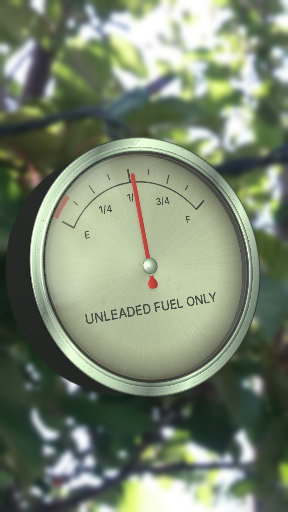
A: 0.5
